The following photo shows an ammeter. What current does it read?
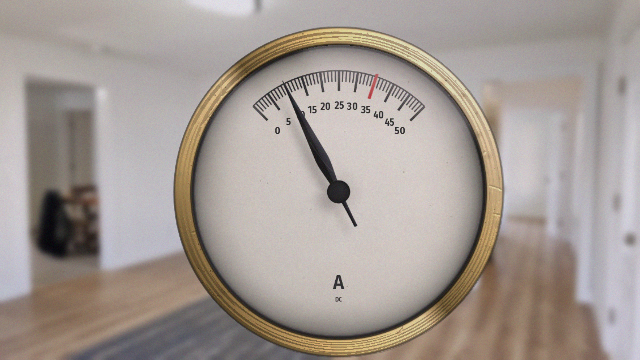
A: 10 A
